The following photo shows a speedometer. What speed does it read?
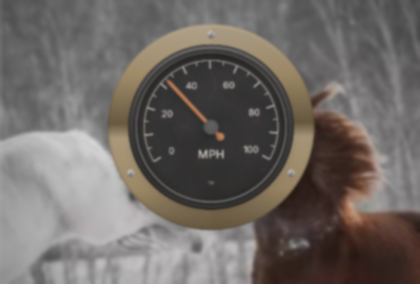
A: 32.5 mph
